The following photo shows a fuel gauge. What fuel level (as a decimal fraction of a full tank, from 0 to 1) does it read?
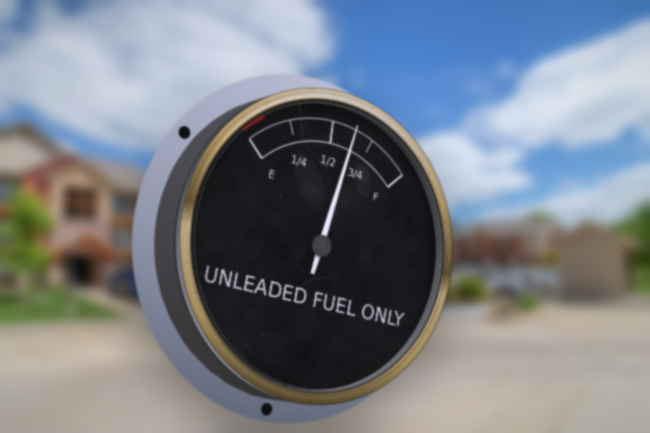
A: 0.625
